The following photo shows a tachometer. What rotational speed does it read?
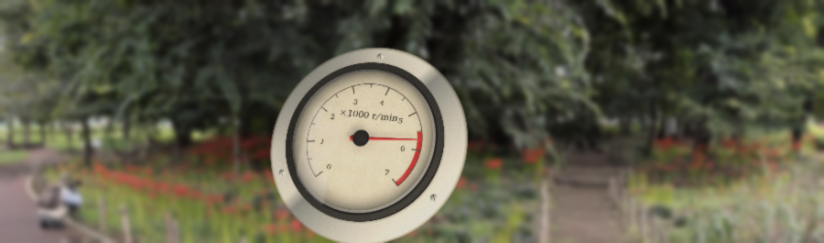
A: 5750 rpm
